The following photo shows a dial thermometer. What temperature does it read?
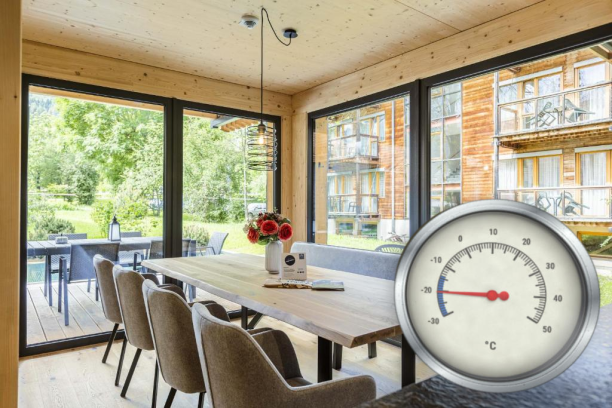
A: -20 °C
